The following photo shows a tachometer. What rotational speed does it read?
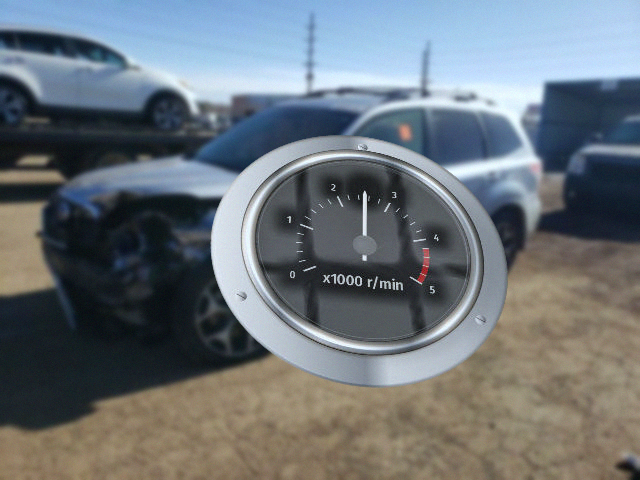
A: 2500 rpm
